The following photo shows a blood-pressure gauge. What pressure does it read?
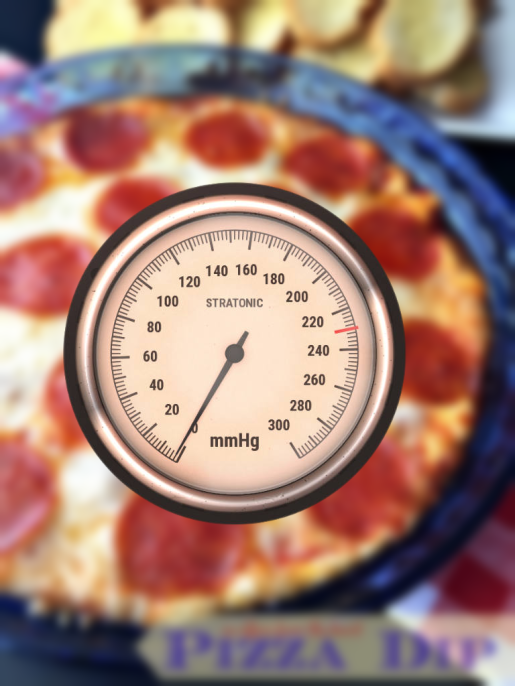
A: 2 mmHg
